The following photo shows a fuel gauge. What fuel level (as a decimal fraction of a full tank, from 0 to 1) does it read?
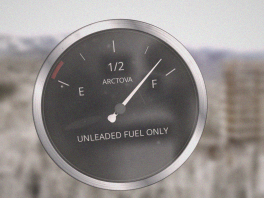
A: 0.875
